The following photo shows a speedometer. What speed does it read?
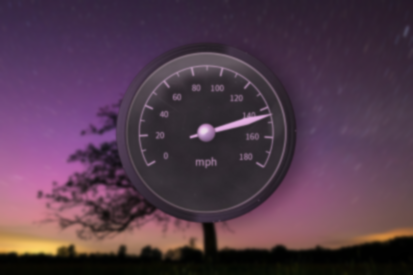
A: 145 mph
